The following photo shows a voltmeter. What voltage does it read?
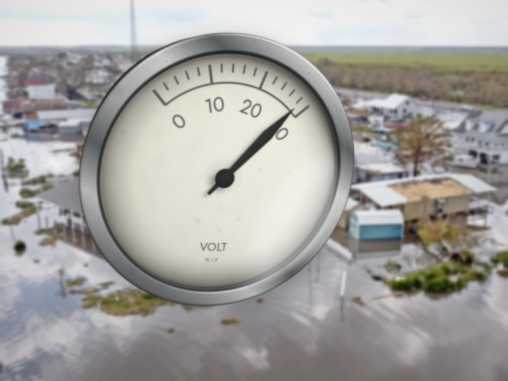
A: 28 V
